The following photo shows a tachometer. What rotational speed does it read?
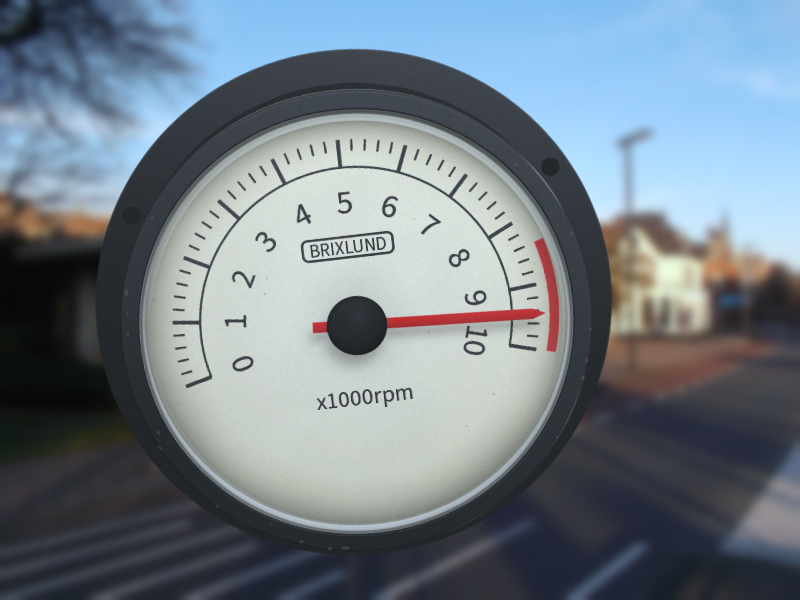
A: 9400 rpm
